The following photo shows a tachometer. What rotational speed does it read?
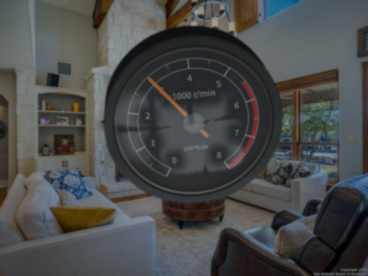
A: 3000 rpm
